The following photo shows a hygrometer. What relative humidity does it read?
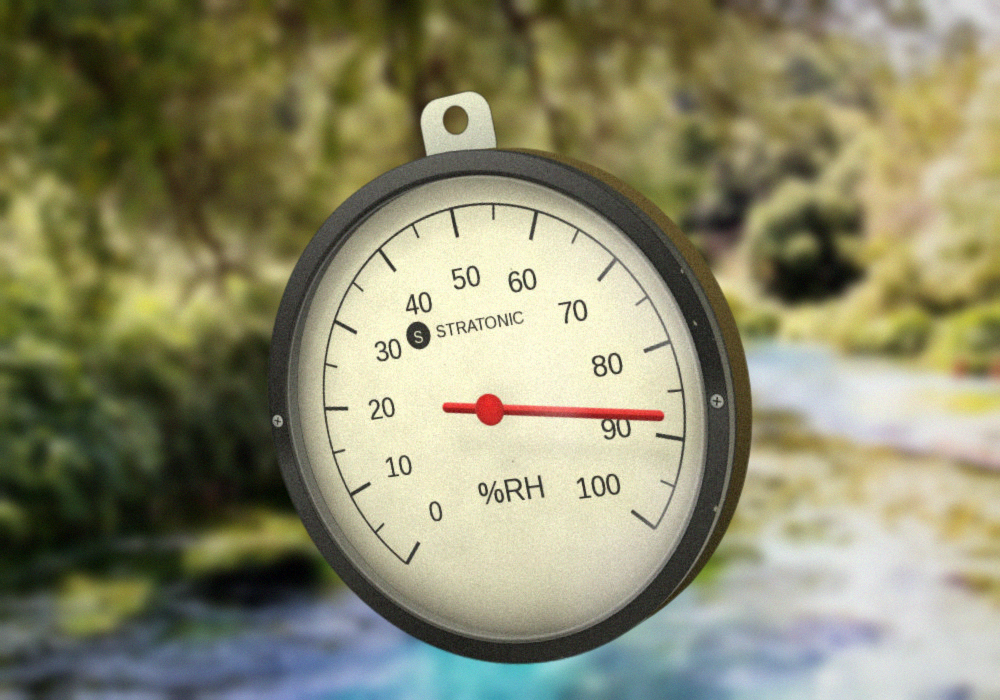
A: 87.5 %
